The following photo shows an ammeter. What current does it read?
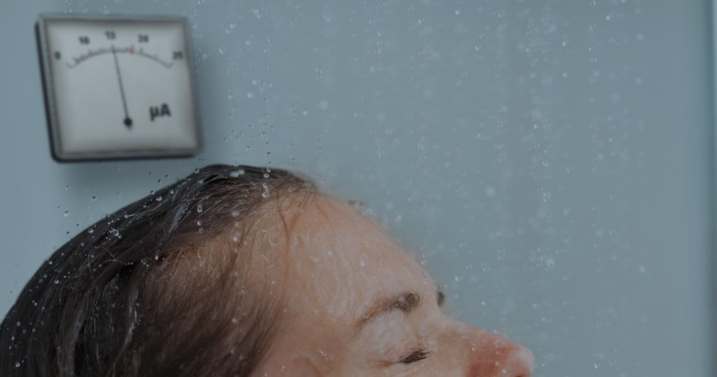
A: 15 µA
